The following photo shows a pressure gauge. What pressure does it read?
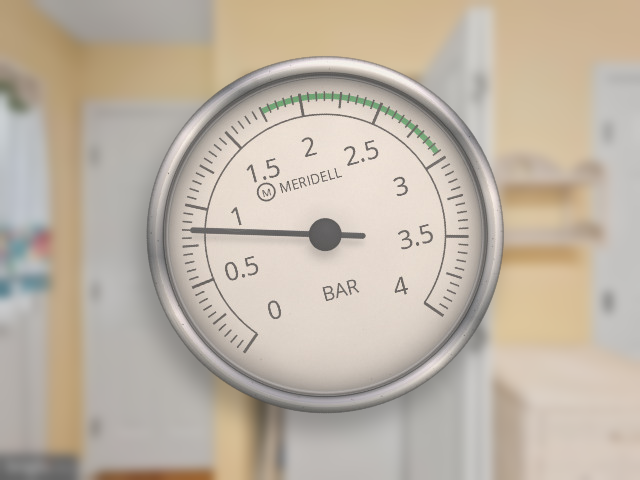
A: 0.85 bar
